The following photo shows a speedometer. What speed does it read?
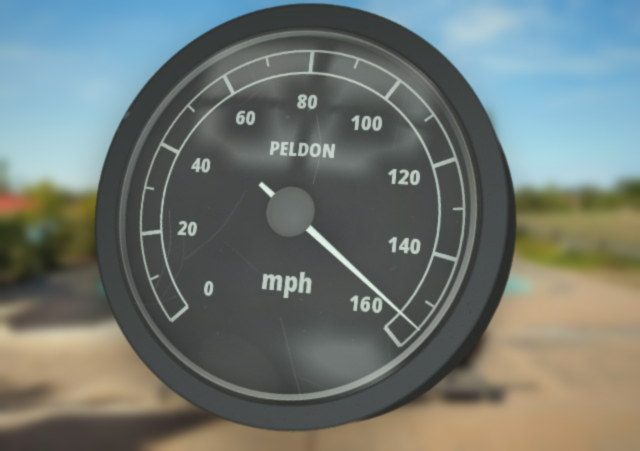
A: 155 mph
